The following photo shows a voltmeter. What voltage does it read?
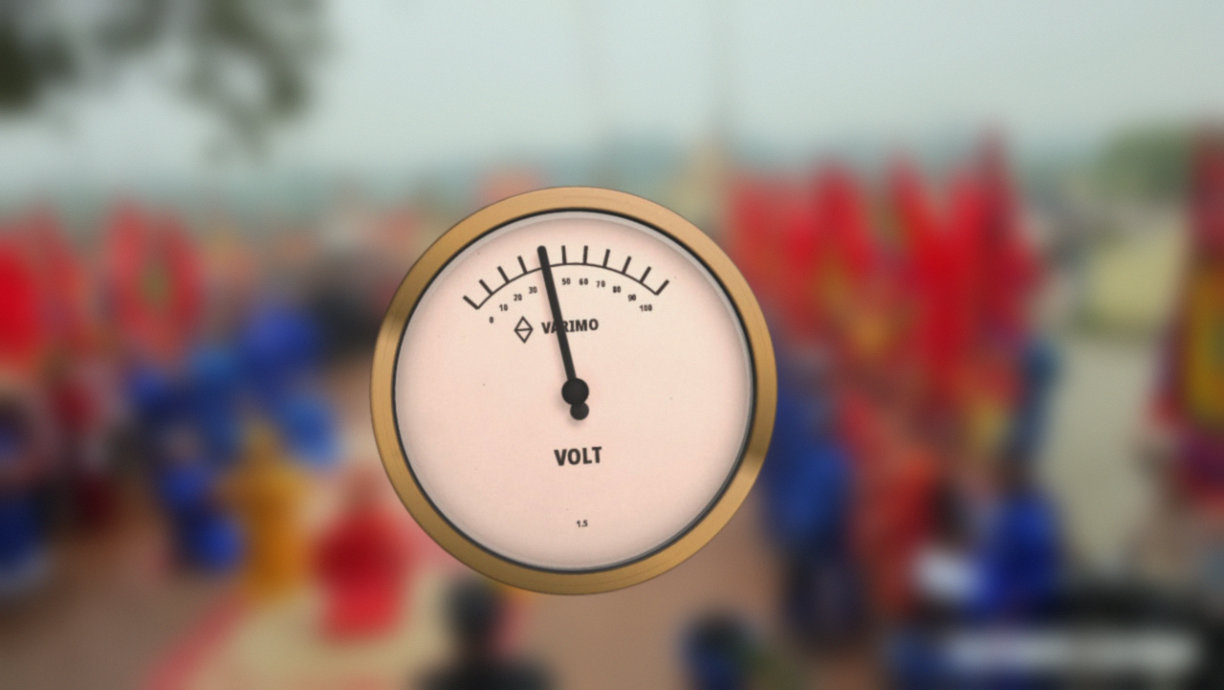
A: 40 V
